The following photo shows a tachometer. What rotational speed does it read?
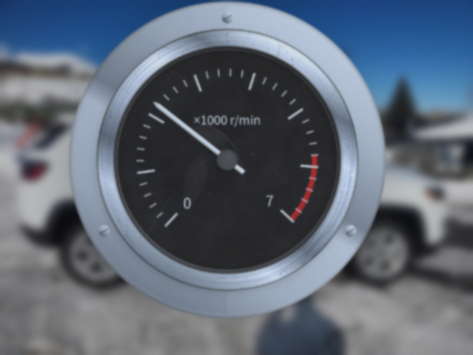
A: 2200 rpm
